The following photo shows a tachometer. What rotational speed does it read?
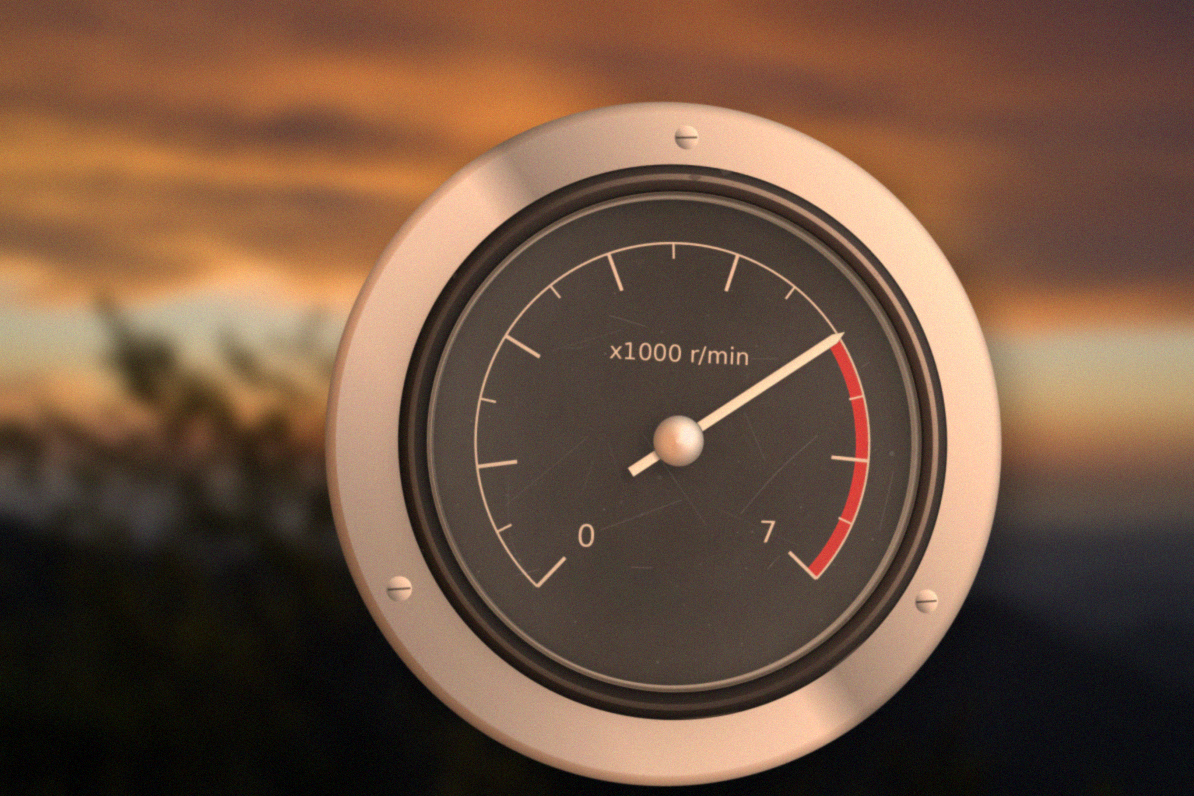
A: 5000 rpm
